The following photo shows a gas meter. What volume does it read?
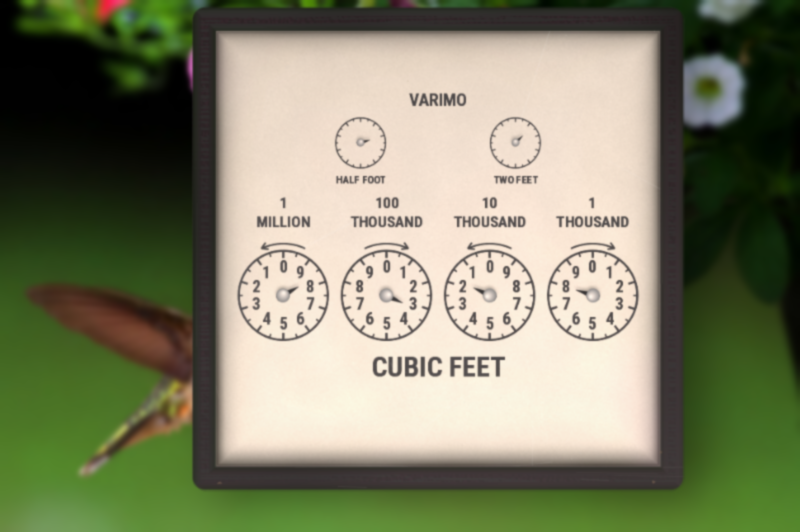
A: 831800 ft³
